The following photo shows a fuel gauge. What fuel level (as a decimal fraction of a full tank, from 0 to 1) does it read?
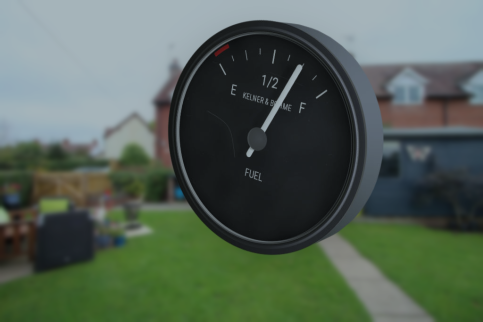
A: 0.75
